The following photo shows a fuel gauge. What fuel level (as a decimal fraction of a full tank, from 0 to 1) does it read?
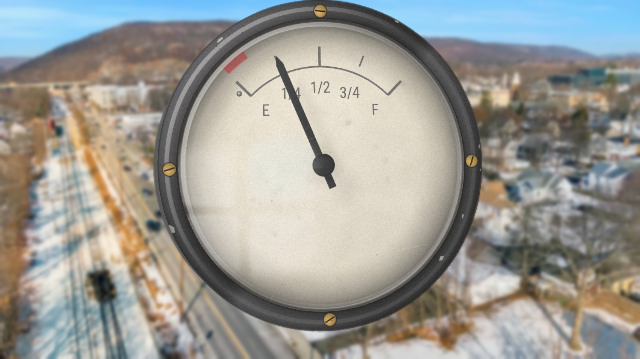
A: 0.25
